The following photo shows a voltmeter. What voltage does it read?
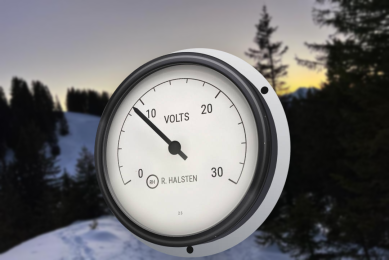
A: 9 V
